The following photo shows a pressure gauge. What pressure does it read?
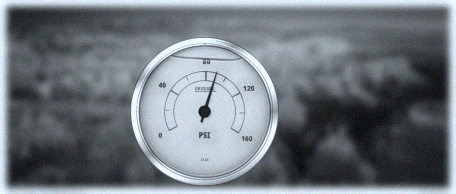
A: 90 psi
